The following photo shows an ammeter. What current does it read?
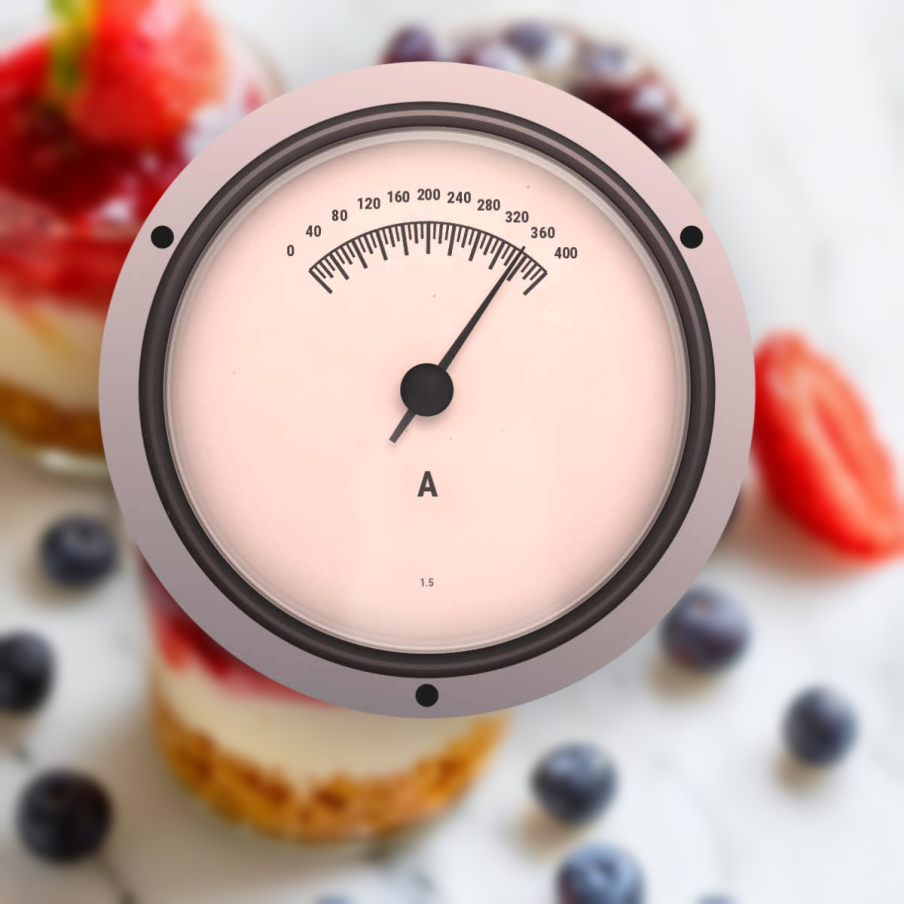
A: 350 A
